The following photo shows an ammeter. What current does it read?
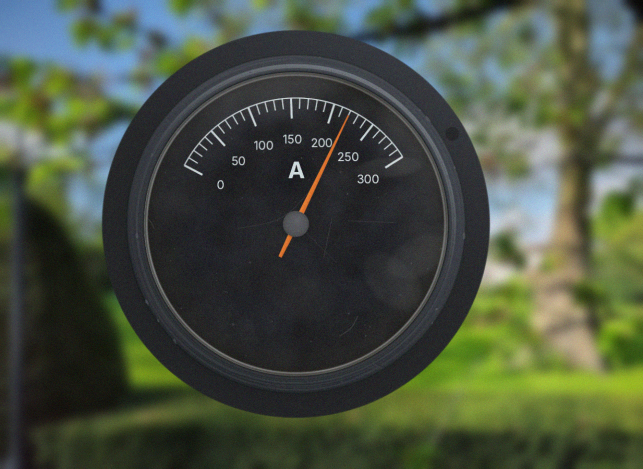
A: 220 A
